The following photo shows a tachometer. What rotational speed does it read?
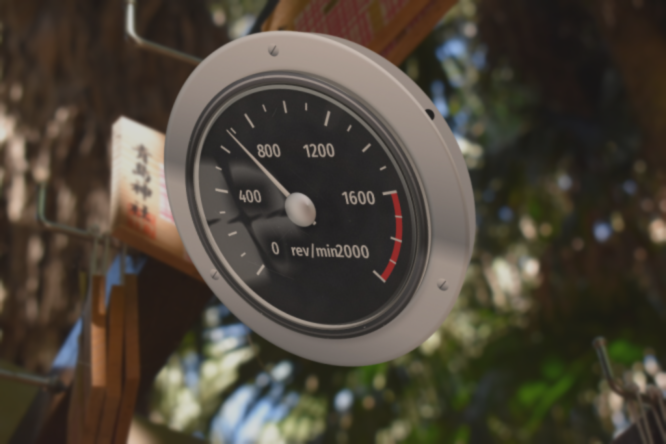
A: 700 rpm
